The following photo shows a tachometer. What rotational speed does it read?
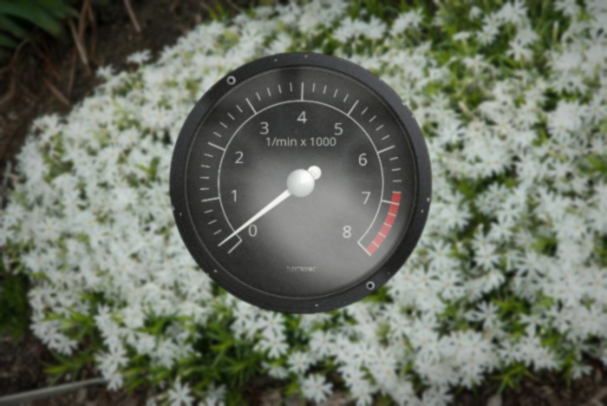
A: 200 rpm
